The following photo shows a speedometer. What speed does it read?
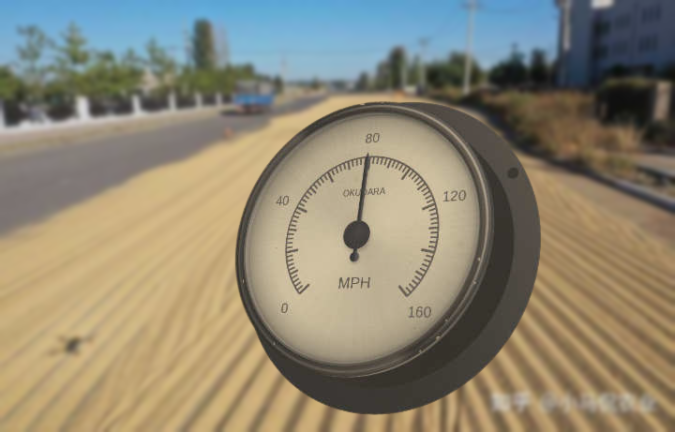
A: 80 mph
